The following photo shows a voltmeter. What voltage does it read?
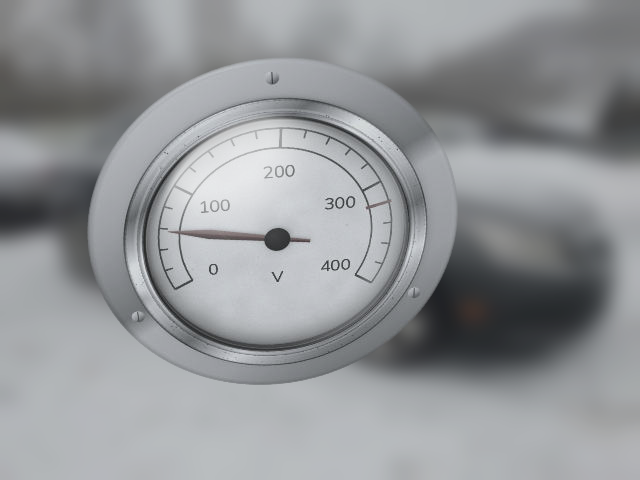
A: 60 V
